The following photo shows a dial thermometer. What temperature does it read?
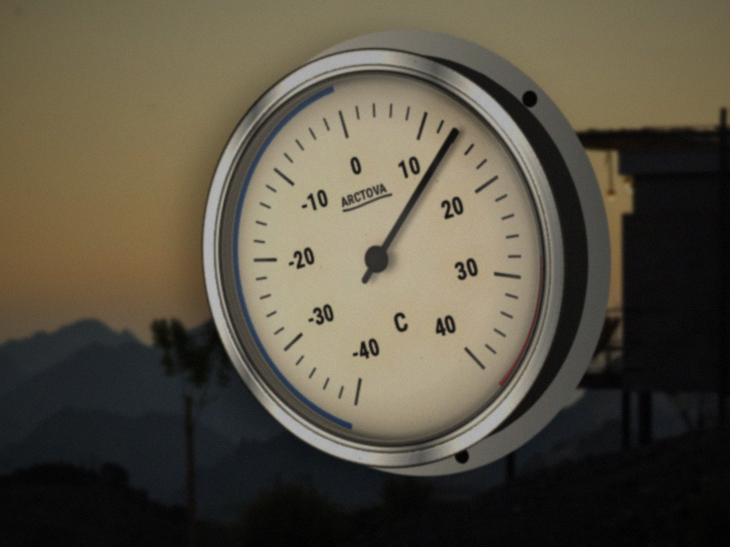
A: 14 °C
